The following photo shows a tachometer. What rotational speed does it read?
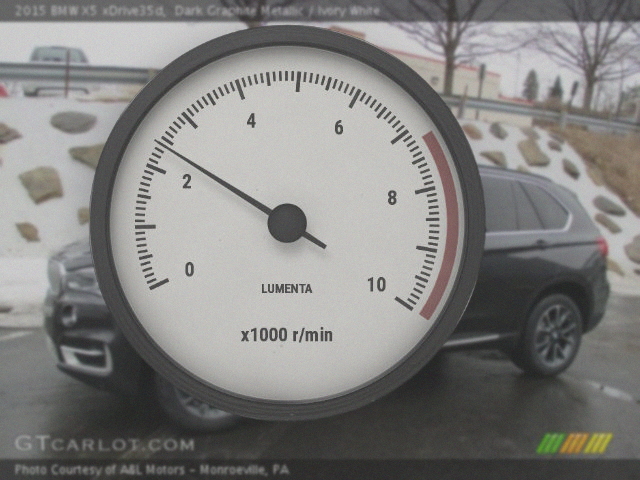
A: 2400 rpm
